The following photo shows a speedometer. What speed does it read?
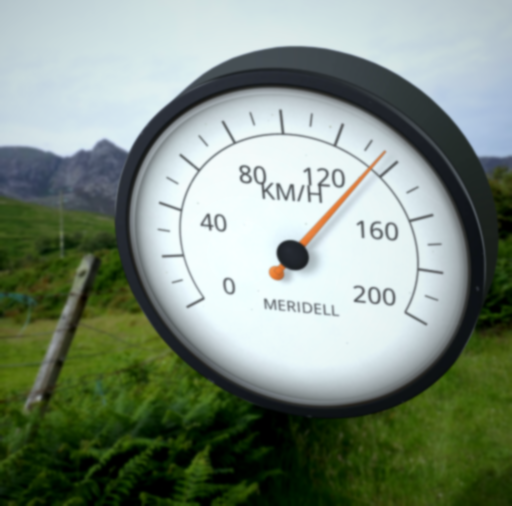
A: 135 km/h
